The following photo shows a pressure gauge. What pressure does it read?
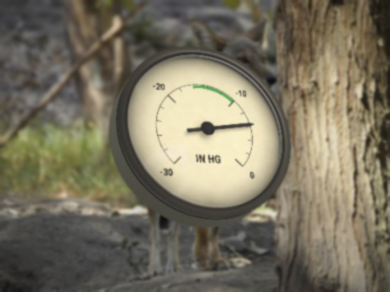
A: -6 inHg
